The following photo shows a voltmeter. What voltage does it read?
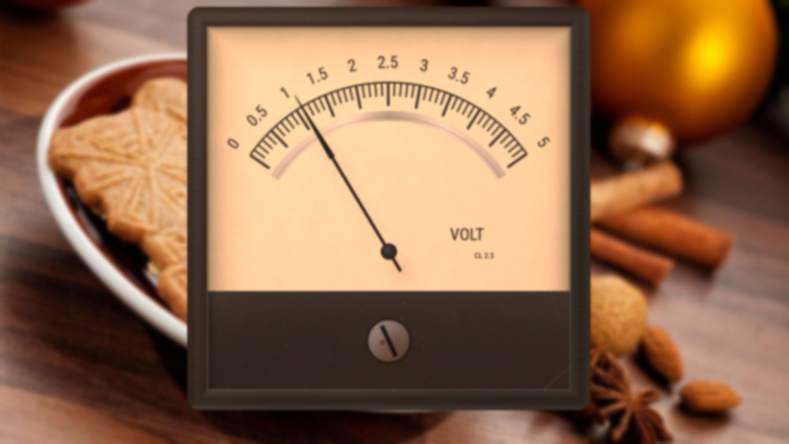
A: 1.1 V
